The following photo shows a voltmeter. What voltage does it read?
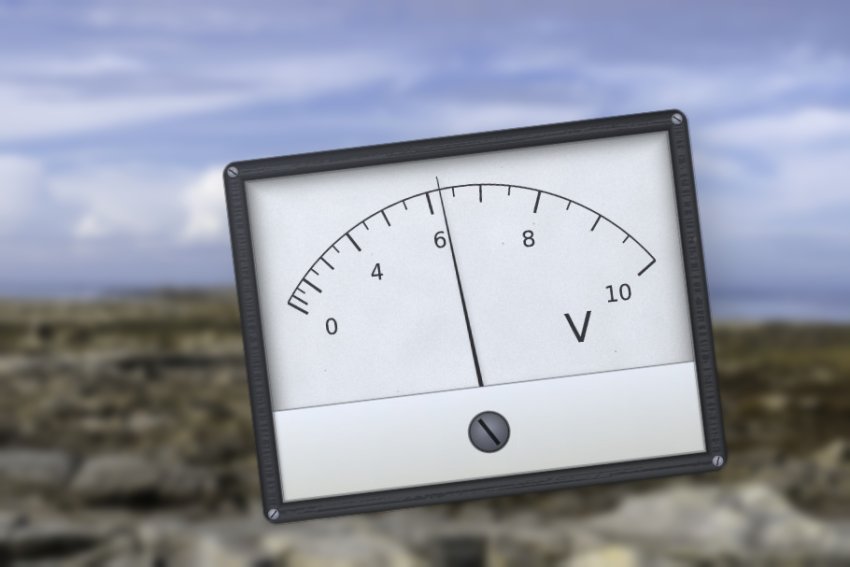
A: 6.25 V
